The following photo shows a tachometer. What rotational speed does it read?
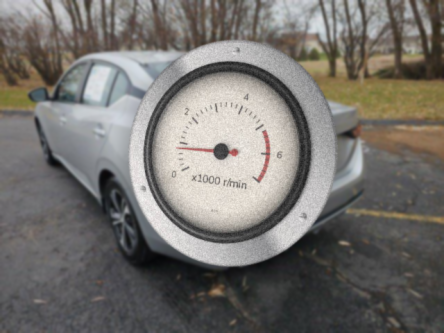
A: 800 rpm
